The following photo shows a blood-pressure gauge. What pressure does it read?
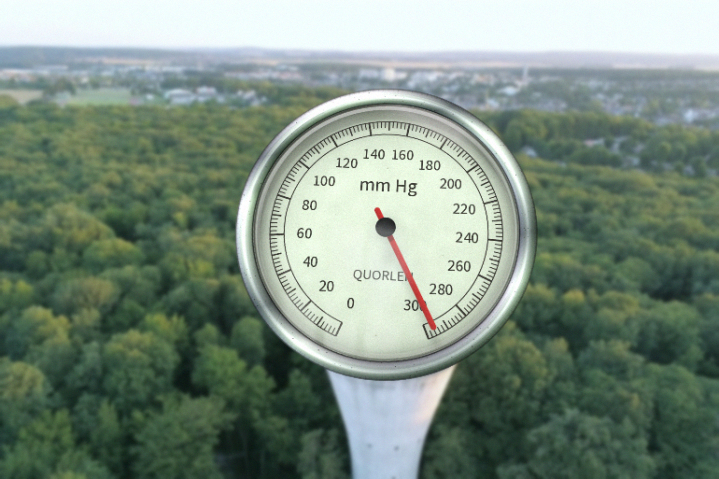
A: 296 mmHg
